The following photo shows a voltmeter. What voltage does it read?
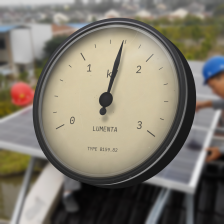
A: 1.6 kV
